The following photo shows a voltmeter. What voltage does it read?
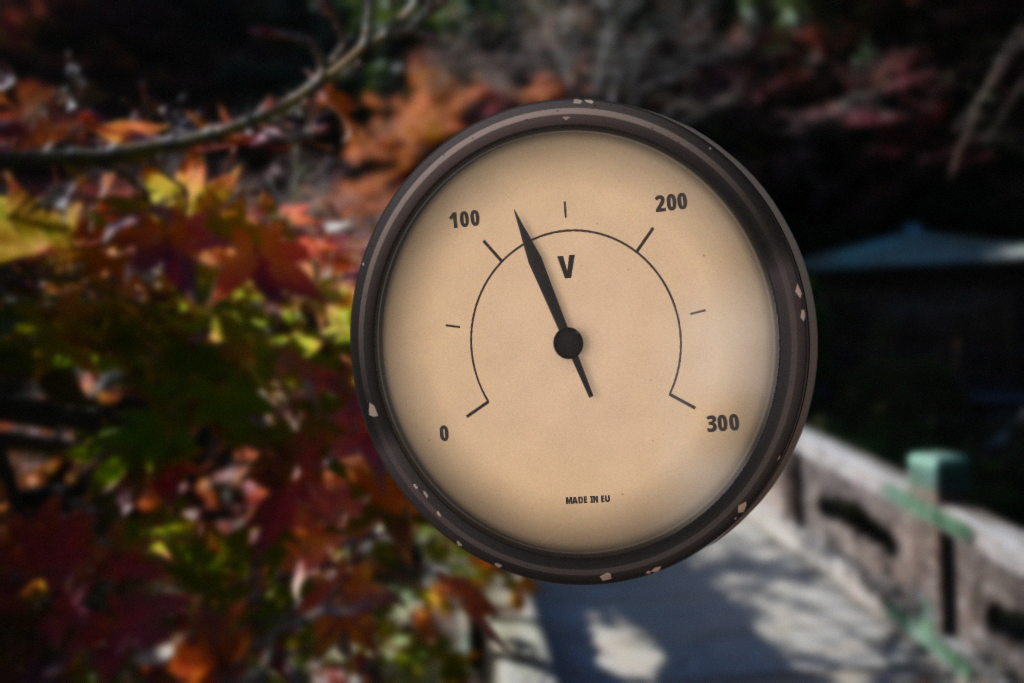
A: 125 V
